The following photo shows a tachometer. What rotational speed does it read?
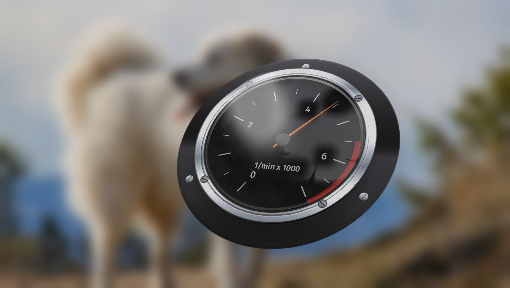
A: 4500 rpm
